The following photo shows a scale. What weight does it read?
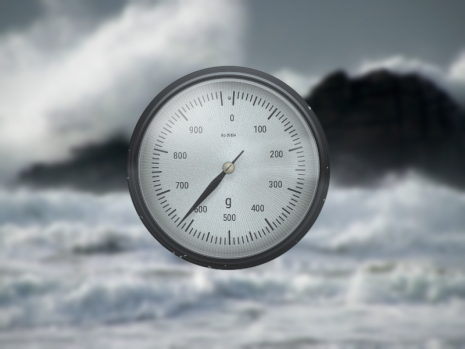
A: 620 g
